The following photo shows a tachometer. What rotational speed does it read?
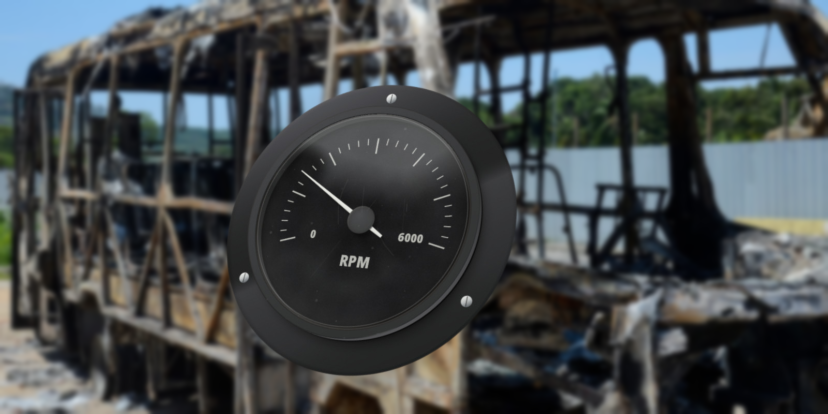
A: 1400 rpm
